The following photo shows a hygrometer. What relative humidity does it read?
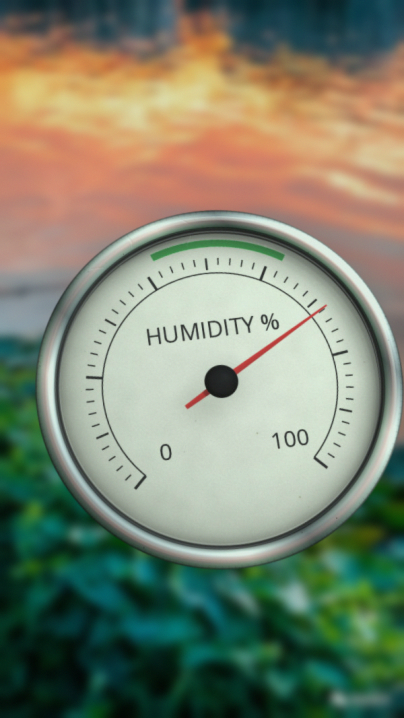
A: 72 %
